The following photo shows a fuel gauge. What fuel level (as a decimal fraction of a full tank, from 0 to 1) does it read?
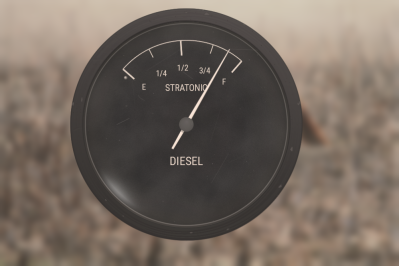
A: 0.875
